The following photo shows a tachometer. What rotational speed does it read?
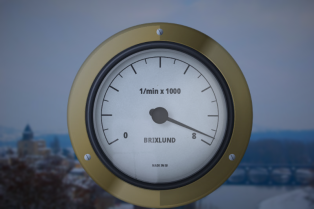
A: 7750 rpm
